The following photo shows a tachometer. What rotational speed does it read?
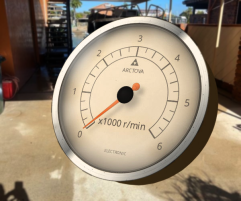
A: 0 rpm
